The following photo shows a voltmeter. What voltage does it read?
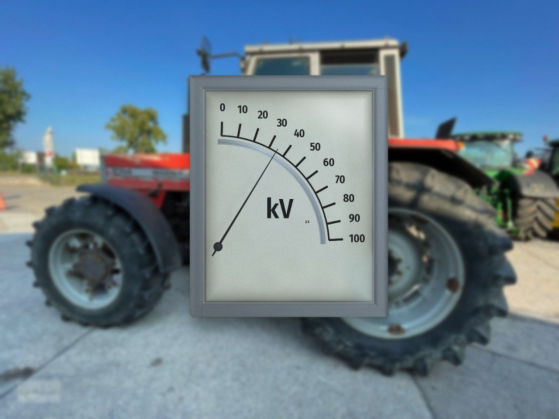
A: 35 kV
